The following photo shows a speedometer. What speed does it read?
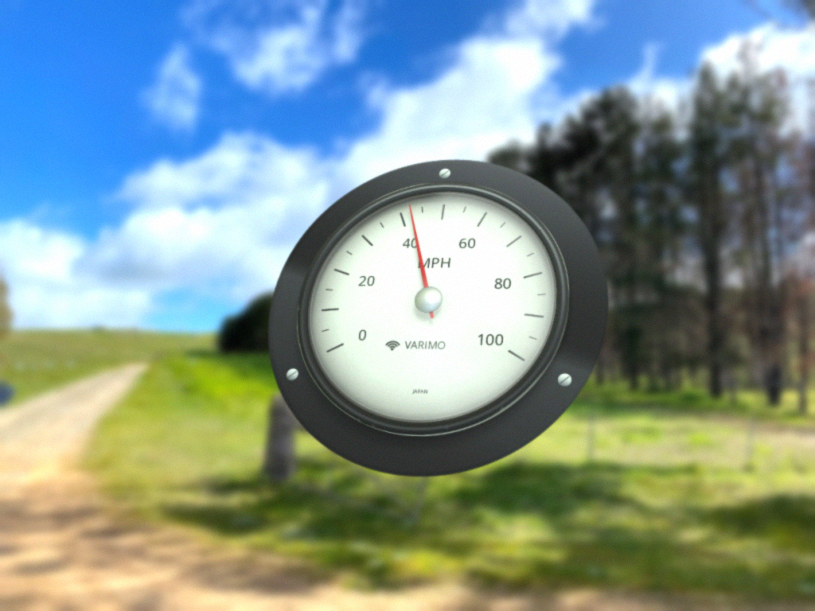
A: 42.5 mph
